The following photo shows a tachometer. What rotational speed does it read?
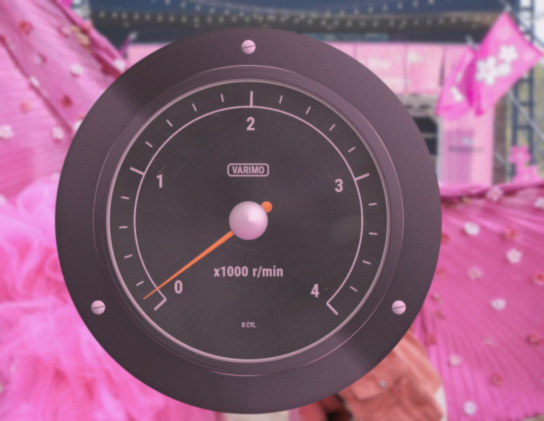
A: 100 rpm
